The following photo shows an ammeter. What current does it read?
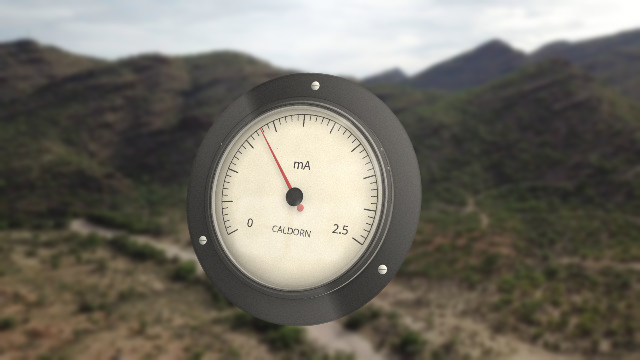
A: 0.9 mA
